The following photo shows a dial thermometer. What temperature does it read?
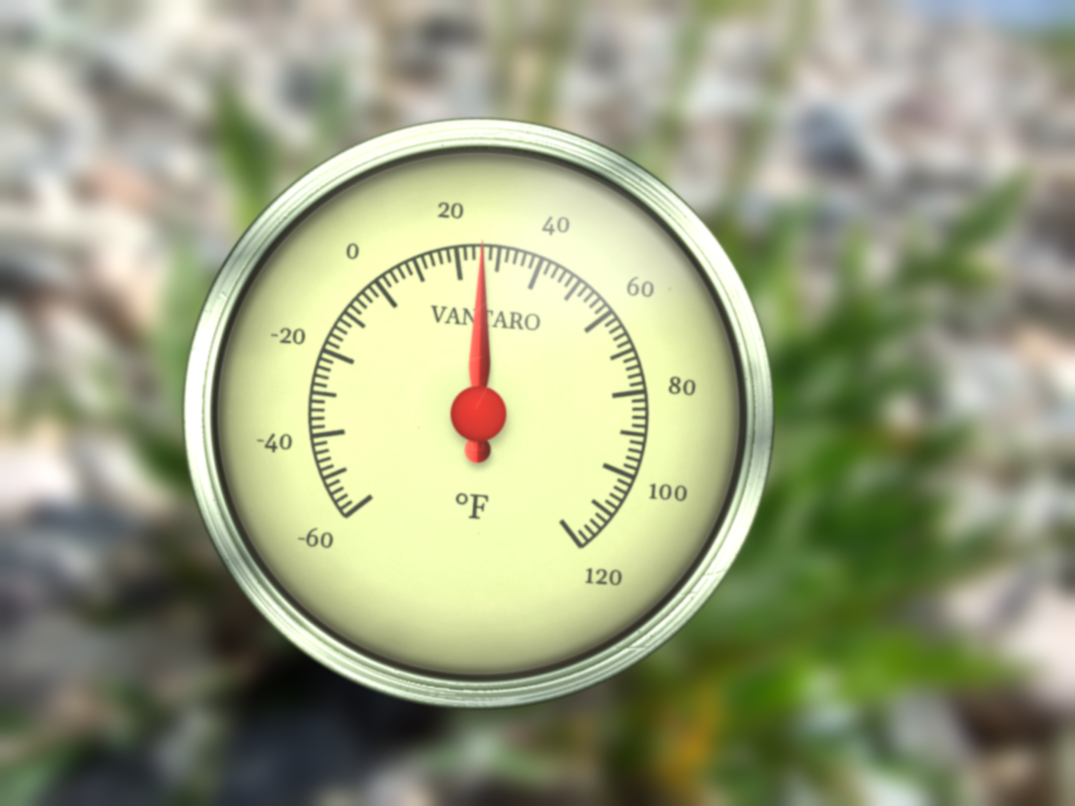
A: 26 °F
